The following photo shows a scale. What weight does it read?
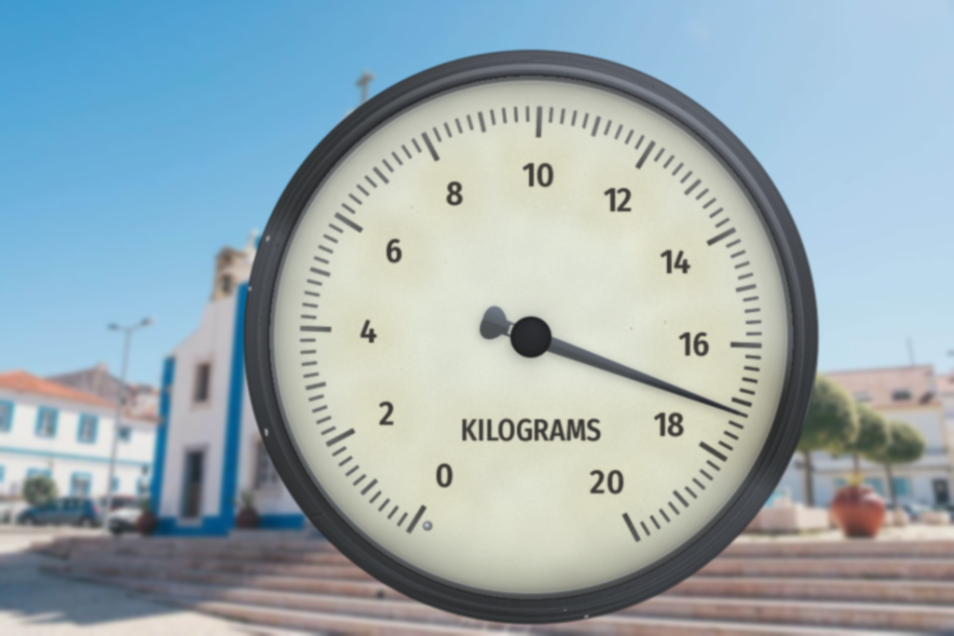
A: 17.2 kg
